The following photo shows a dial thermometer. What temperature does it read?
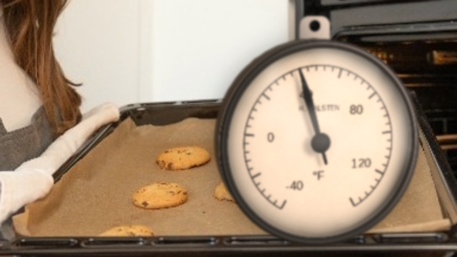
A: 40 °F
